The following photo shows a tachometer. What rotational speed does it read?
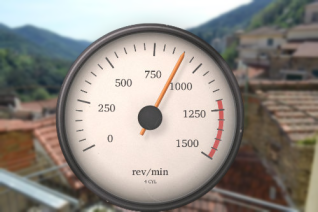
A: 900 rpm
